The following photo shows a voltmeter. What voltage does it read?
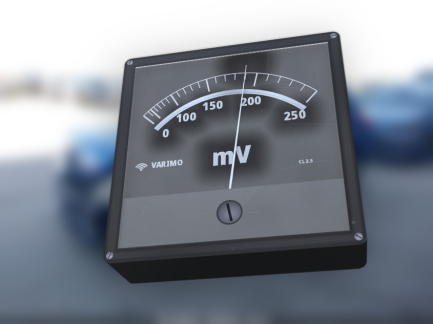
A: 190 mV
